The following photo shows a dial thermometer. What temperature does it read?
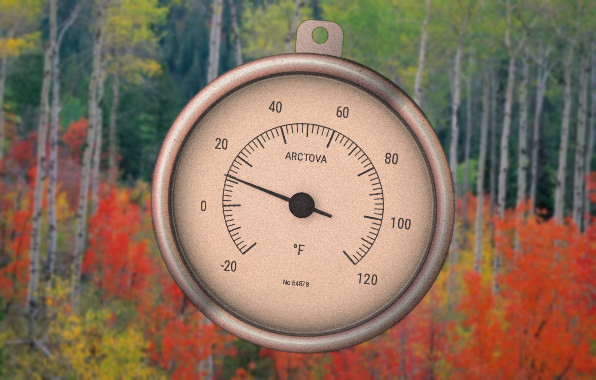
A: 12 °F
